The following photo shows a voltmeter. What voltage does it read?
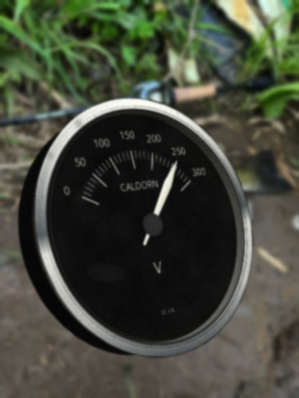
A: 250 V
